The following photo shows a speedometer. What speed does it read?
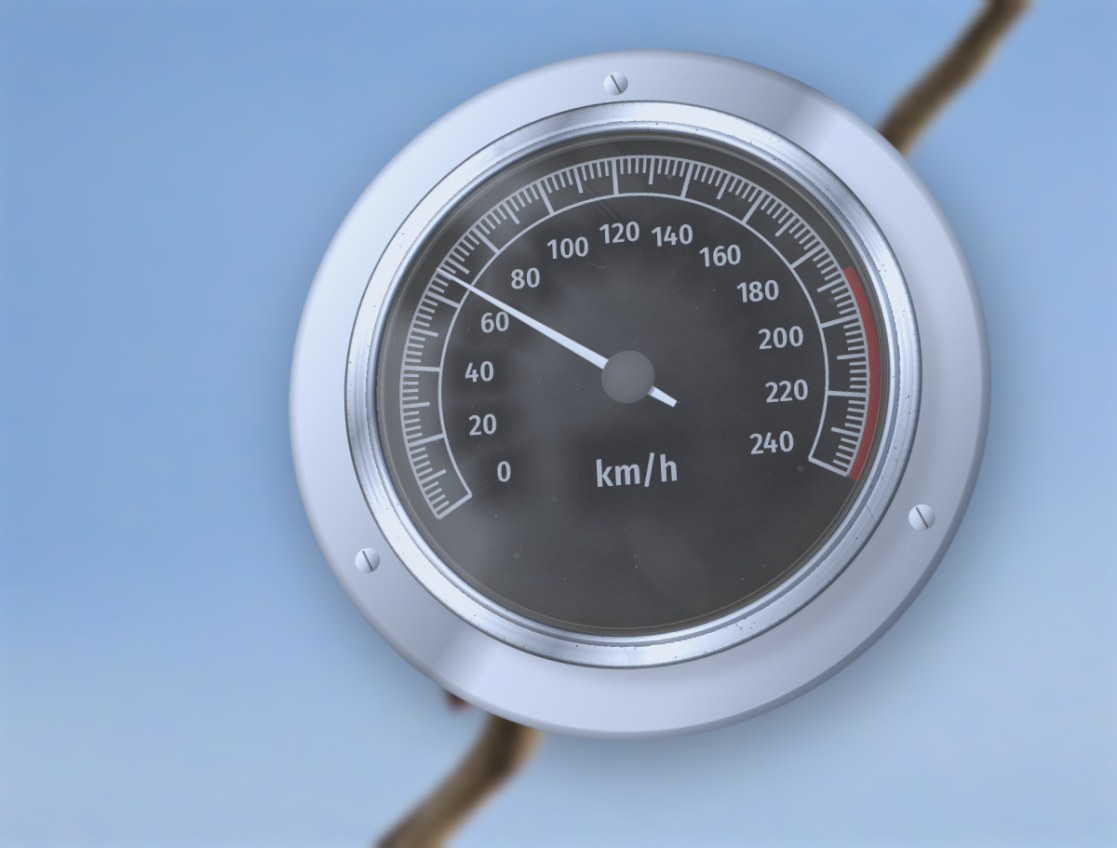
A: 66 km/h
